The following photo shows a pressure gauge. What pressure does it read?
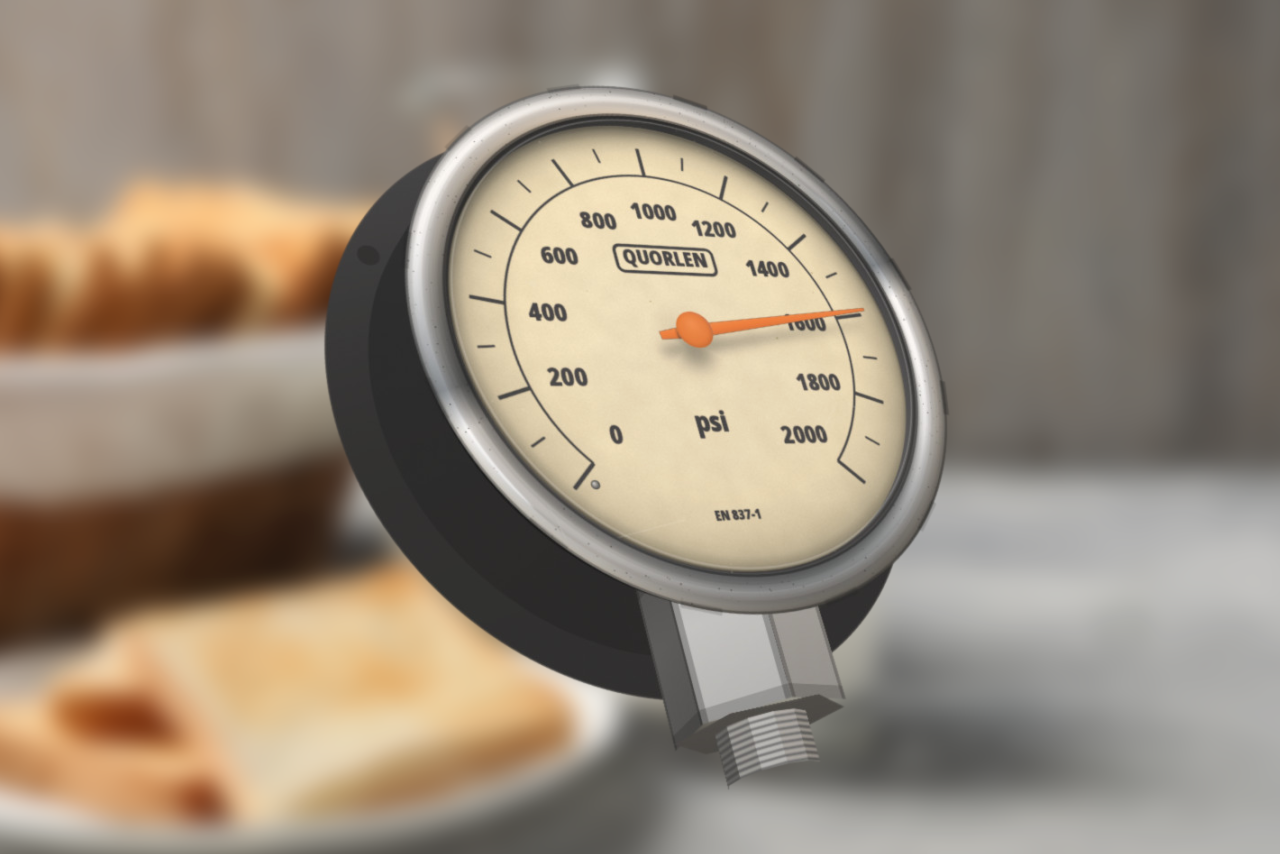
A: 1600 psi
